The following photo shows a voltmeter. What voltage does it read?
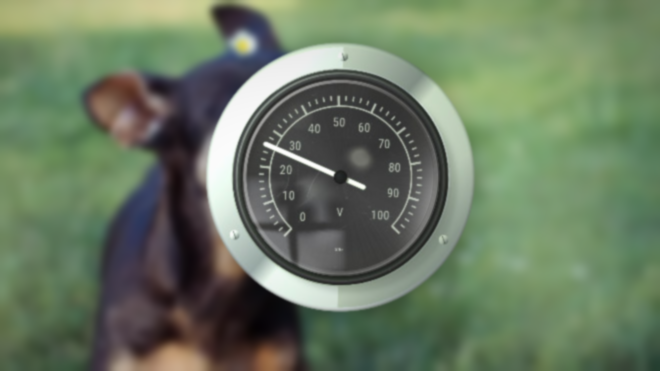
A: 26 V
